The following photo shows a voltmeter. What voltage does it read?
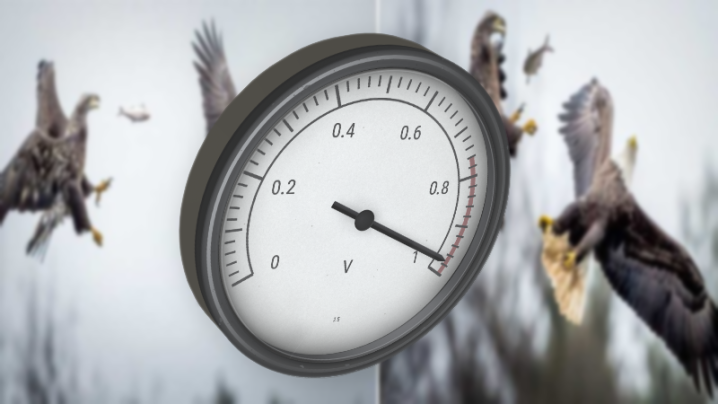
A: 0.97 V
